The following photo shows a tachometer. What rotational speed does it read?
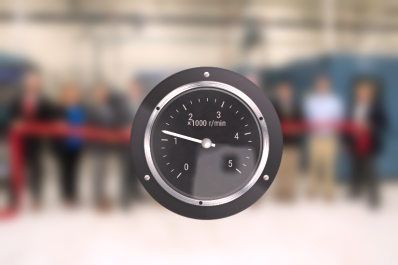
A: 1200 rpm
